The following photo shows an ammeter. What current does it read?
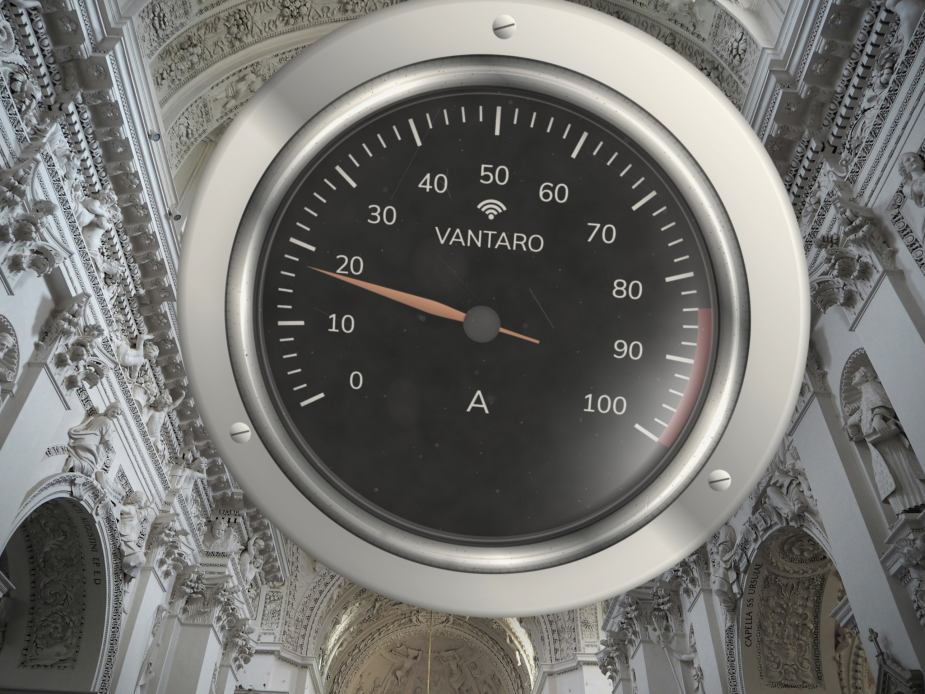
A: 18 A
